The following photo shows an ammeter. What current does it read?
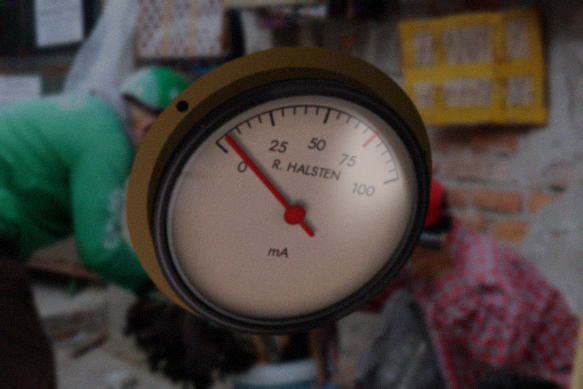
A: 5 mA
